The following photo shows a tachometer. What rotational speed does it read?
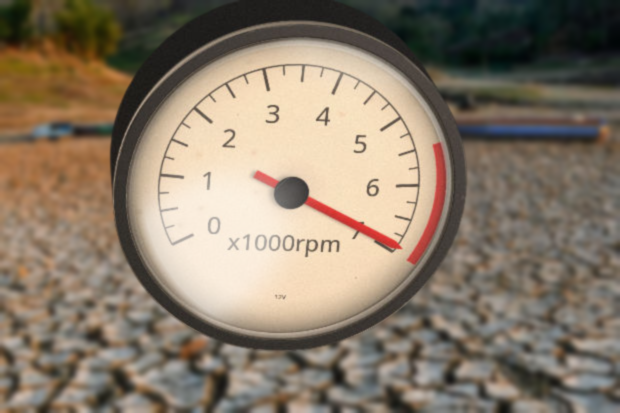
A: 6875 rpm
